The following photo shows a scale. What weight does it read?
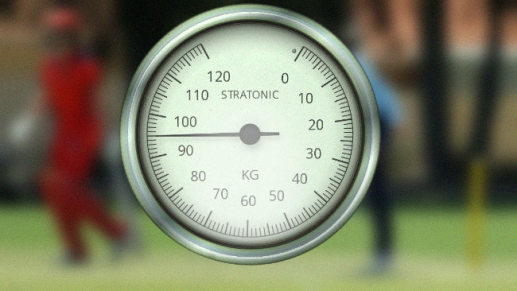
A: 95 kg
